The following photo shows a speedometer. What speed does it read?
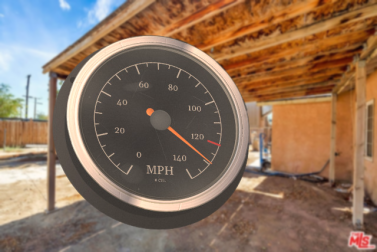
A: 130 mph
